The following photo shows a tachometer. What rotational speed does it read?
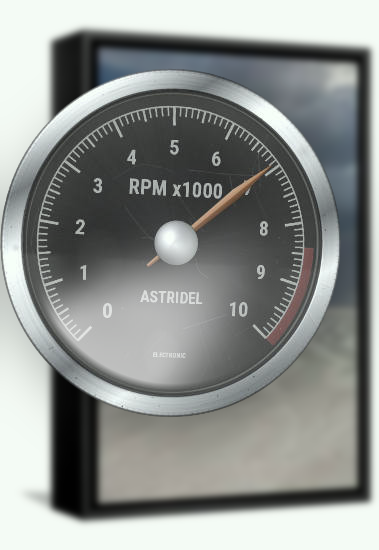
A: 6900 rpm
